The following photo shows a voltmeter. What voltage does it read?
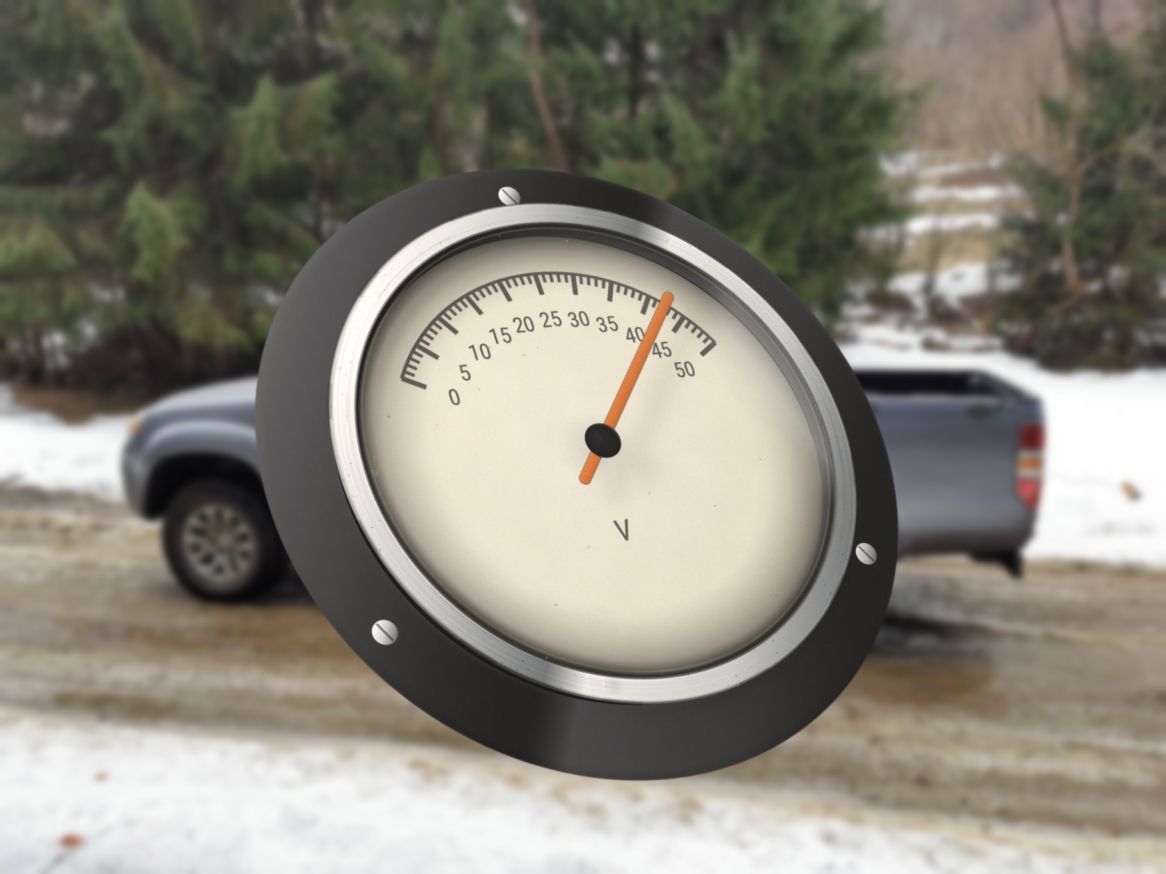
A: 42 V
